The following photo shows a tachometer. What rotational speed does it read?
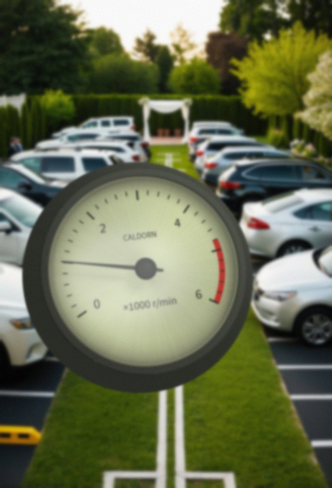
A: 1000 rpm
